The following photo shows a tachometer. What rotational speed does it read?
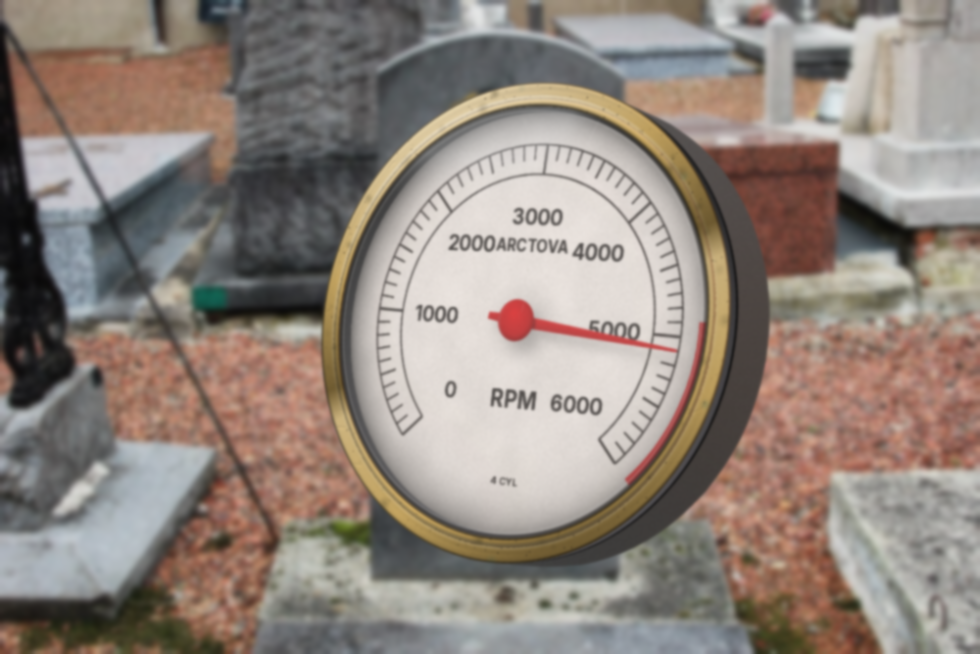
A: 5100 rpm
